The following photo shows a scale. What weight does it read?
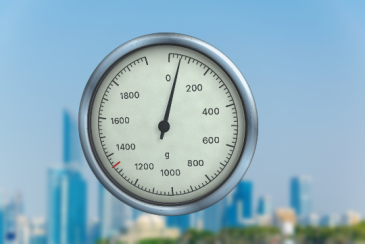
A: 60 g
